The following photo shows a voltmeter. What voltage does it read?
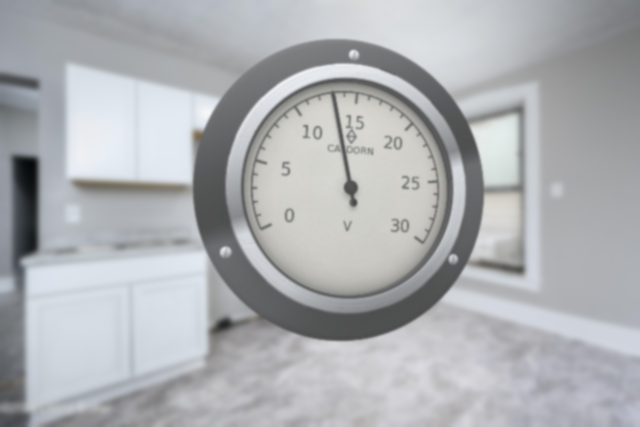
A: 13 V
